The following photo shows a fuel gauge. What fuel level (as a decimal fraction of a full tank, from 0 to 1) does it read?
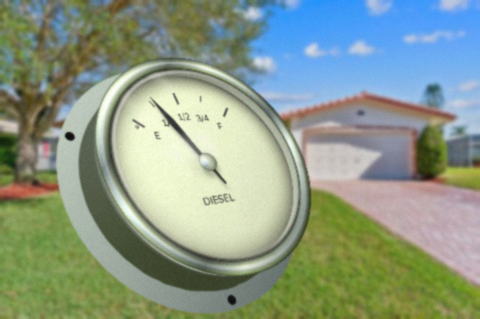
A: 0.25
